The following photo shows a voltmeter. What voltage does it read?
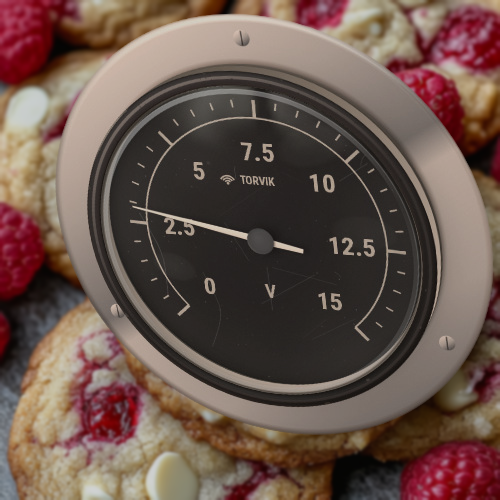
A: 3 V
